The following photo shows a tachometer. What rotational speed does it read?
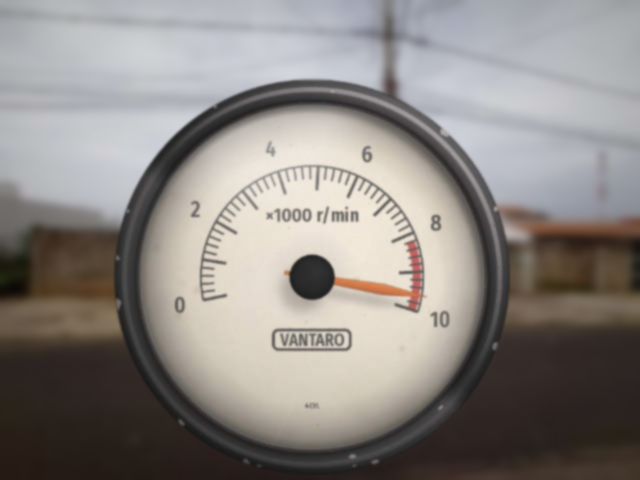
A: 9600 rpm
